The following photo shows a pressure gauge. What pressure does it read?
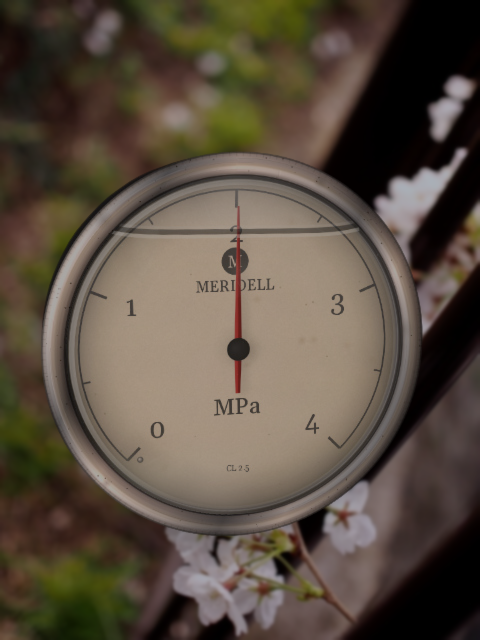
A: 2 MPa
